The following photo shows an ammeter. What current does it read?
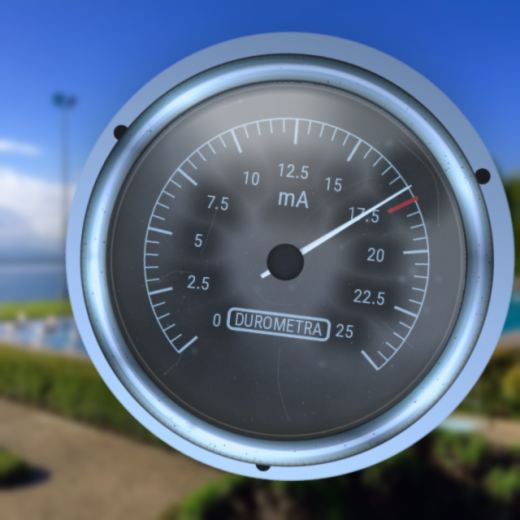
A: 17.5 mA
